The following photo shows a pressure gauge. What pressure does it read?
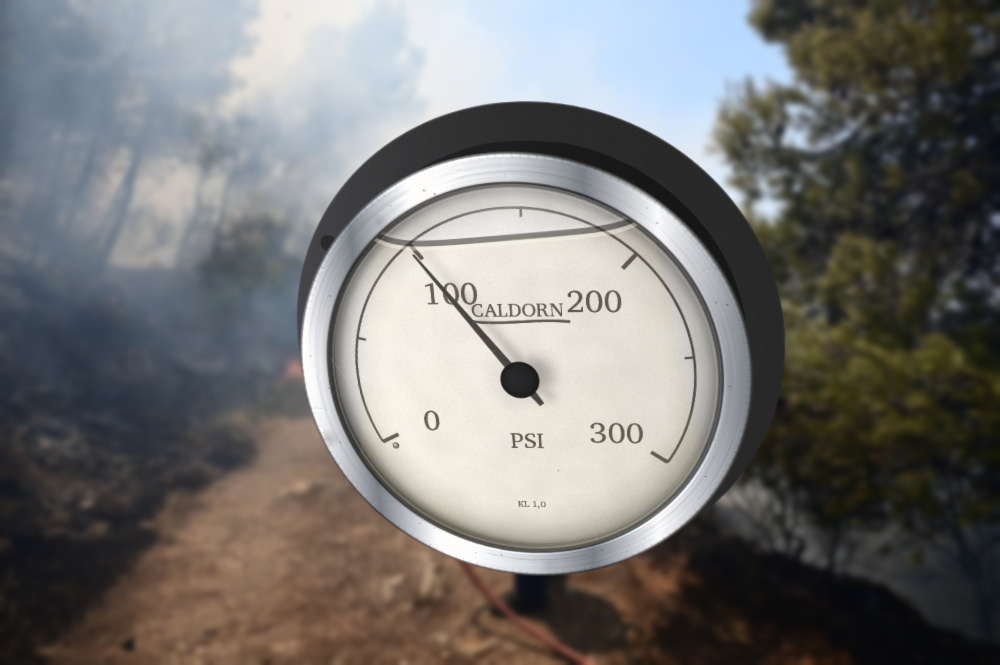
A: 100 psi
